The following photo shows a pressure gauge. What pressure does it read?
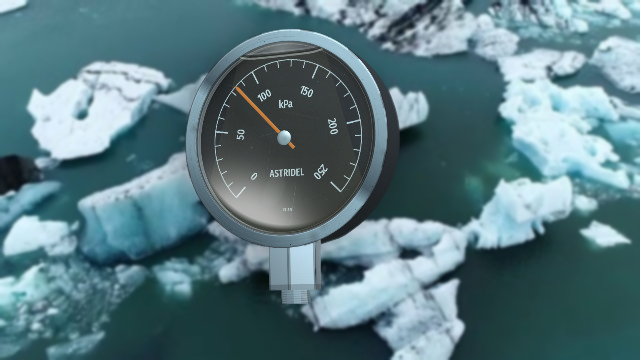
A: 85 kPa
